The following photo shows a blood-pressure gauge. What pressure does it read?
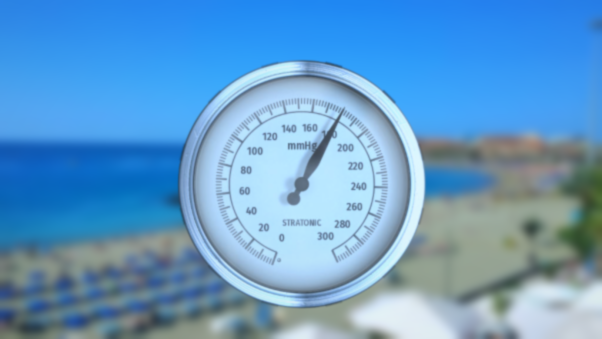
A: 180 mmHg
